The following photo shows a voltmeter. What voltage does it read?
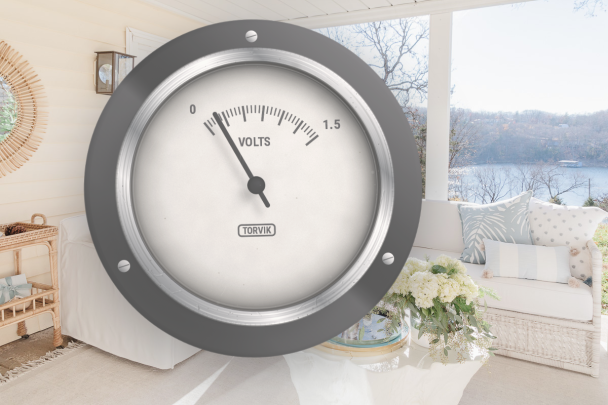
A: 0.15 V
